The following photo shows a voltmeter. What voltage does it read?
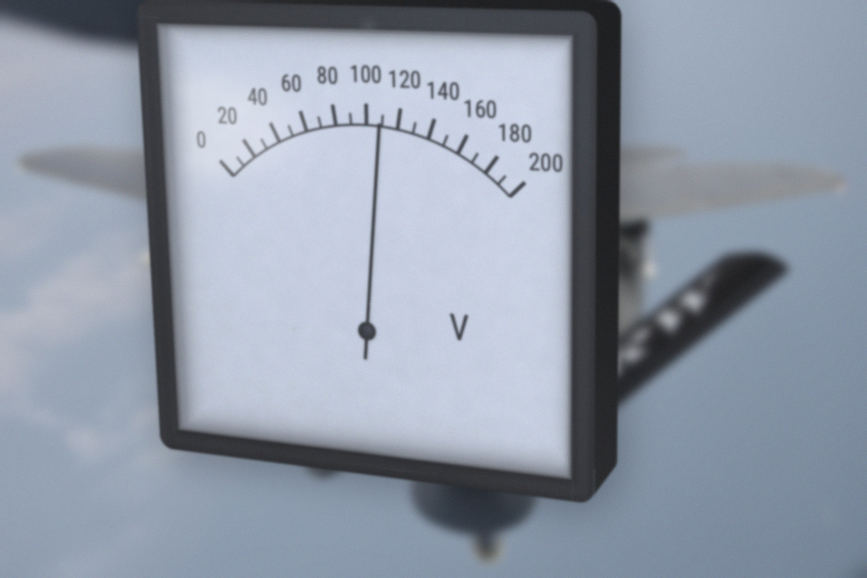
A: 110 V
